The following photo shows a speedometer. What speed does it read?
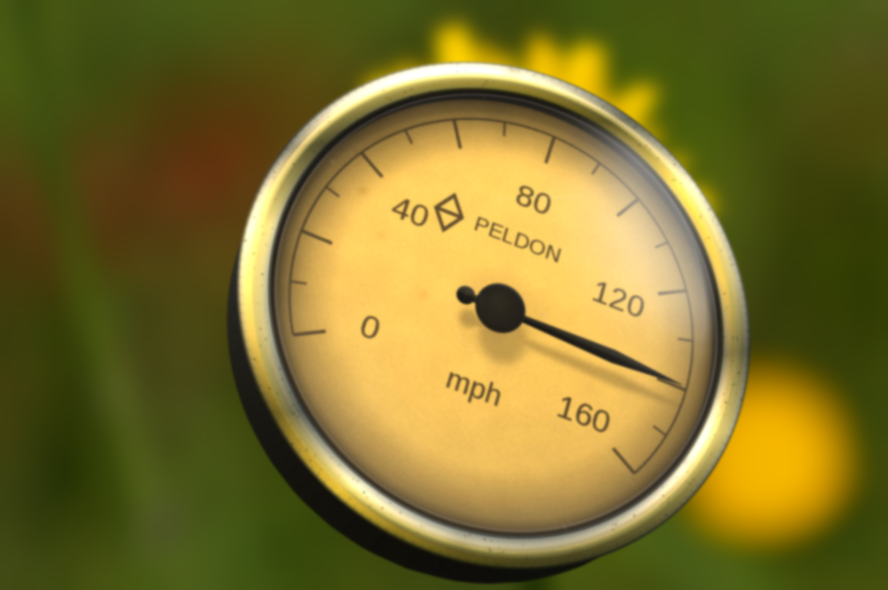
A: 140 mph
